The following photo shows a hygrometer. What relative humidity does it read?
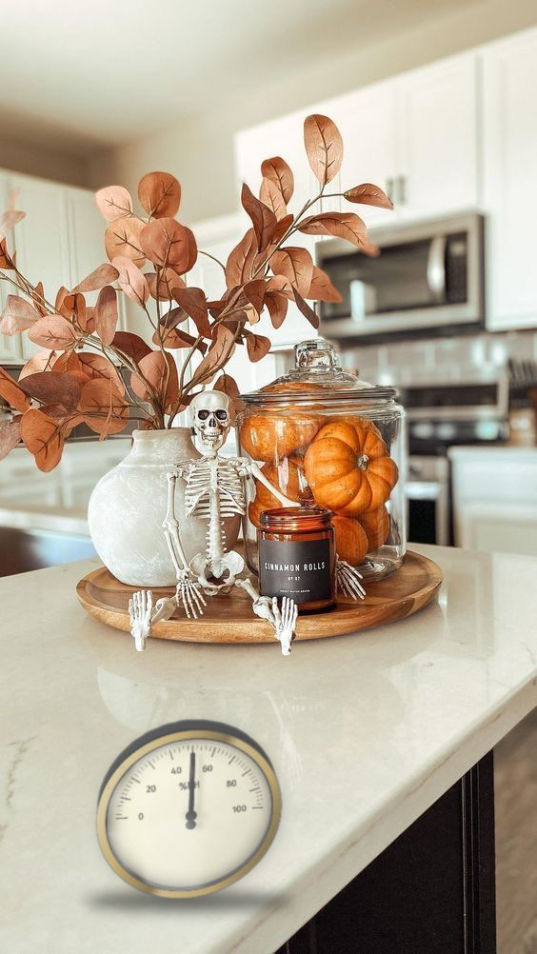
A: 50 %
